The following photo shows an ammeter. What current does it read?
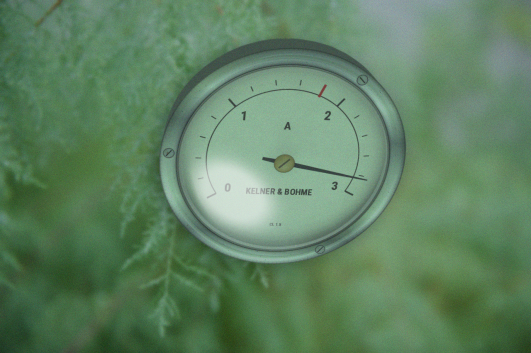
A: 2.8 A
